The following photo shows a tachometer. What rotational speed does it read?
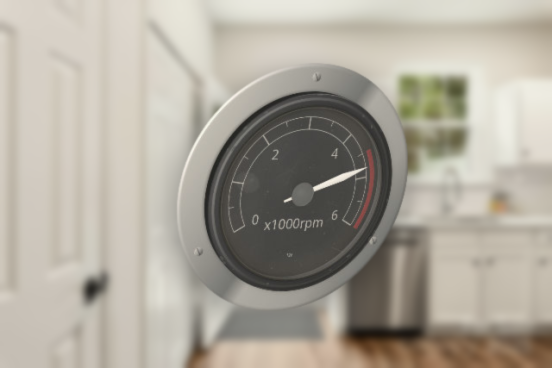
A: 4750 rpm
